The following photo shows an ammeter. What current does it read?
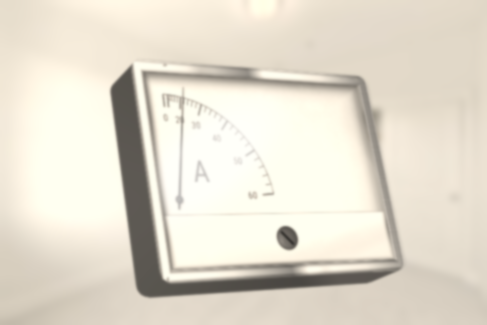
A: 20 A
